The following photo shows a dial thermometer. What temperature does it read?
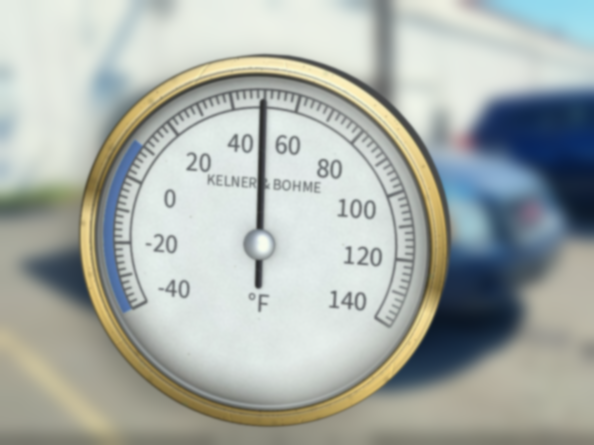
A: 50 °F
